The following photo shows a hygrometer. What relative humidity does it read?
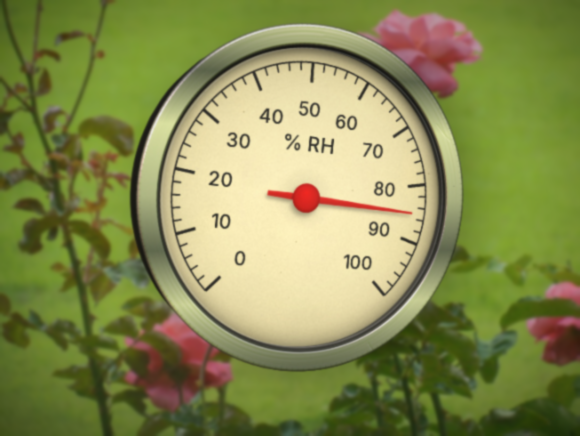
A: 85 %
